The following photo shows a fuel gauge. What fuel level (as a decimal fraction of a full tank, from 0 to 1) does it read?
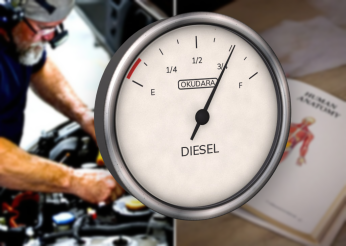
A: 0.75
